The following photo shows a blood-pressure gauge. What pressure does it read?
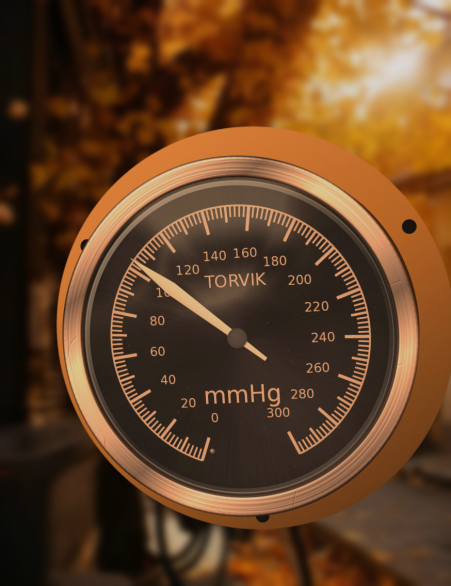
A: 104 mmHg
